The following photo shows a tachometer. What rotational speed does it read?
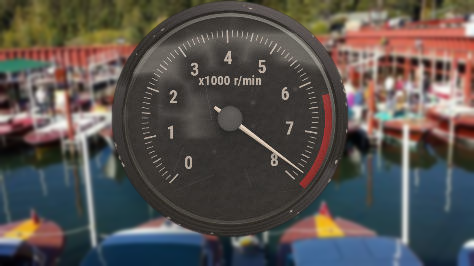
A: 7800 rpm
